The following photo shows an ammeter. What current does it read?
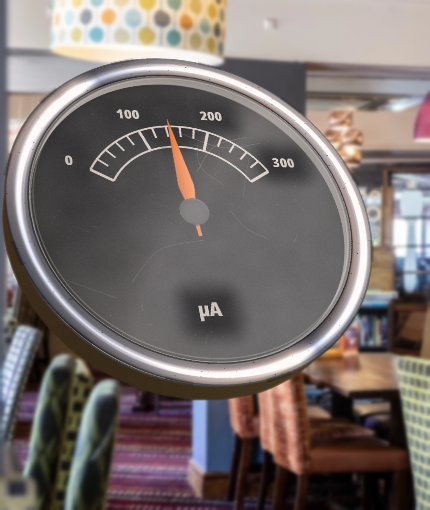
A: 140 µA
